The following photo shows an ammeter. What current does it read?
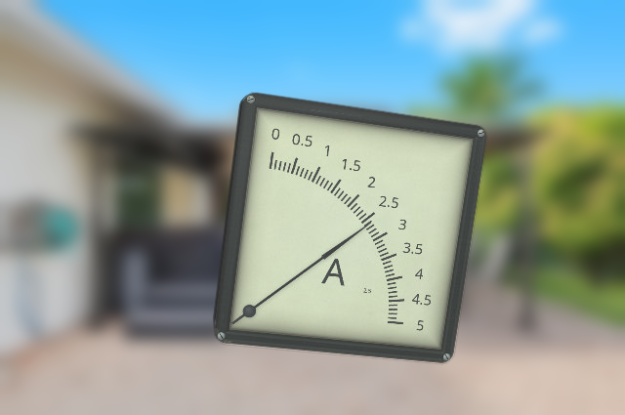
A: 2.6 A
